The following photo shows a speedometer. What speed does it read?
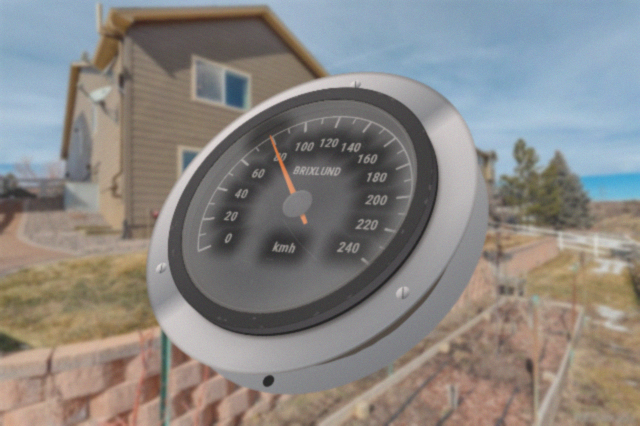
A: 80 km/h
